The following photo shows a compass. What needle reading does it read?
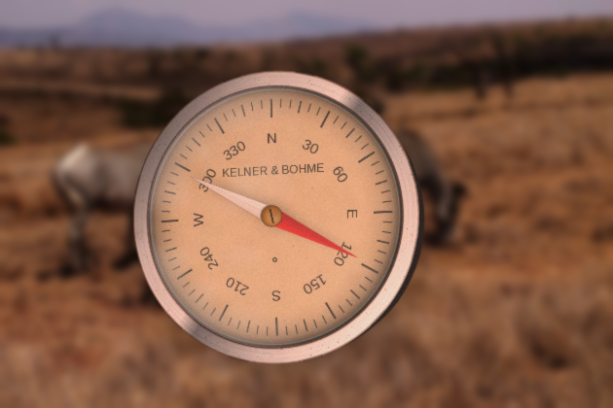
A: 117.5 °
